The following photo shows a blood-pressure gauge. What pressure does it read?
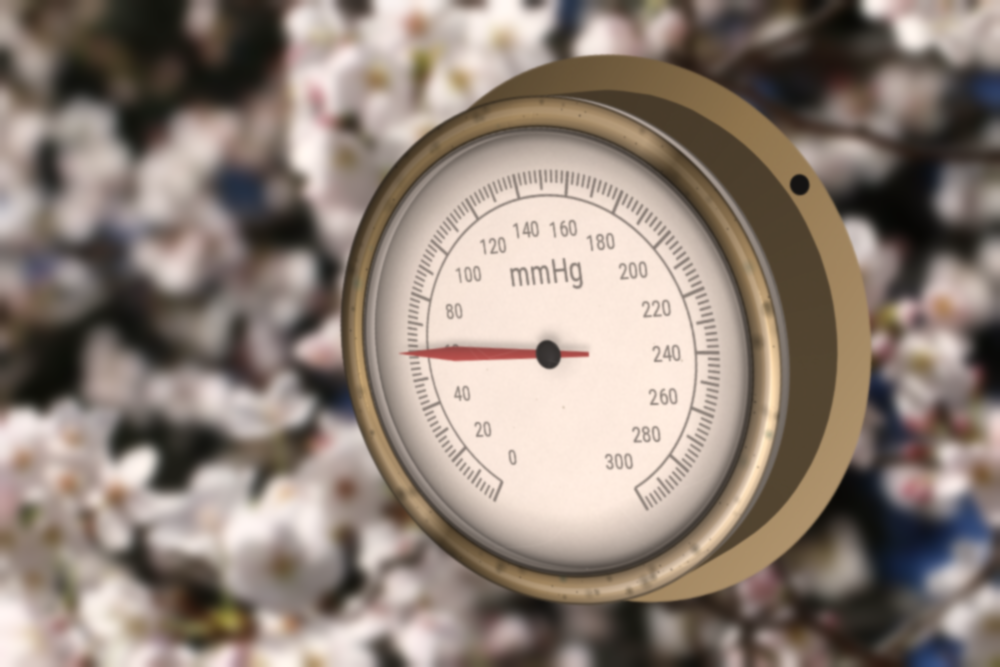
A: 60 mmHg
